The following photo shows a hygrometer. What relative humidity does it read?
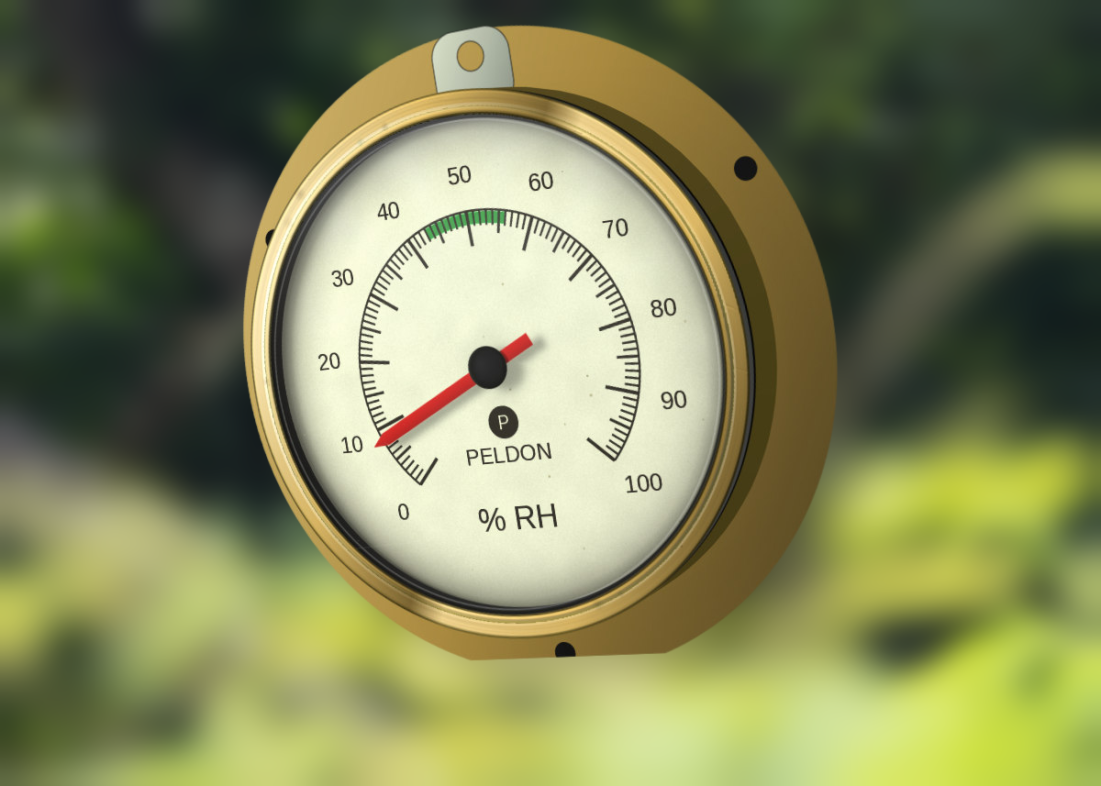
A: 8 %
